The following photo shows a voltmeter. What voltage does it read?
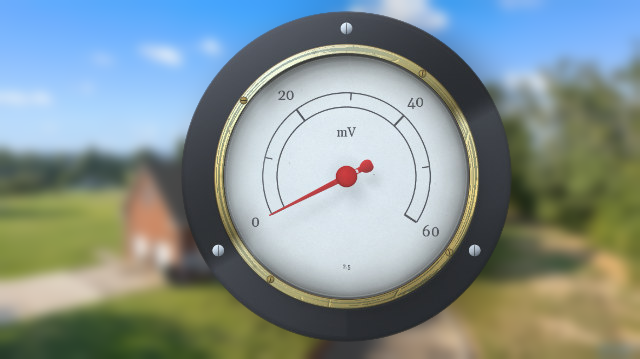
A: 0 mV
